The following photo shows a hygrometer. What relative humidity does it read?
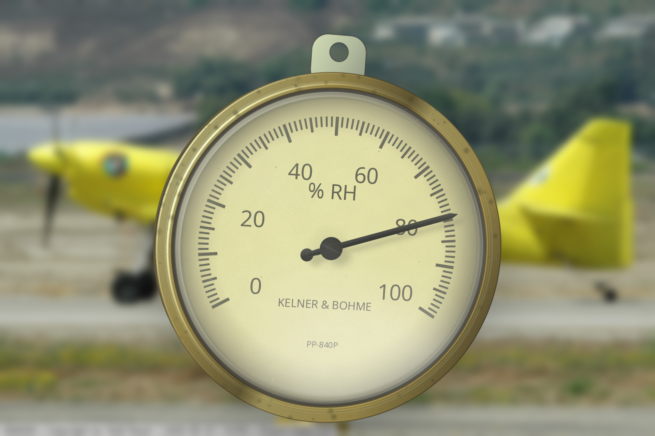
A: 80 %
